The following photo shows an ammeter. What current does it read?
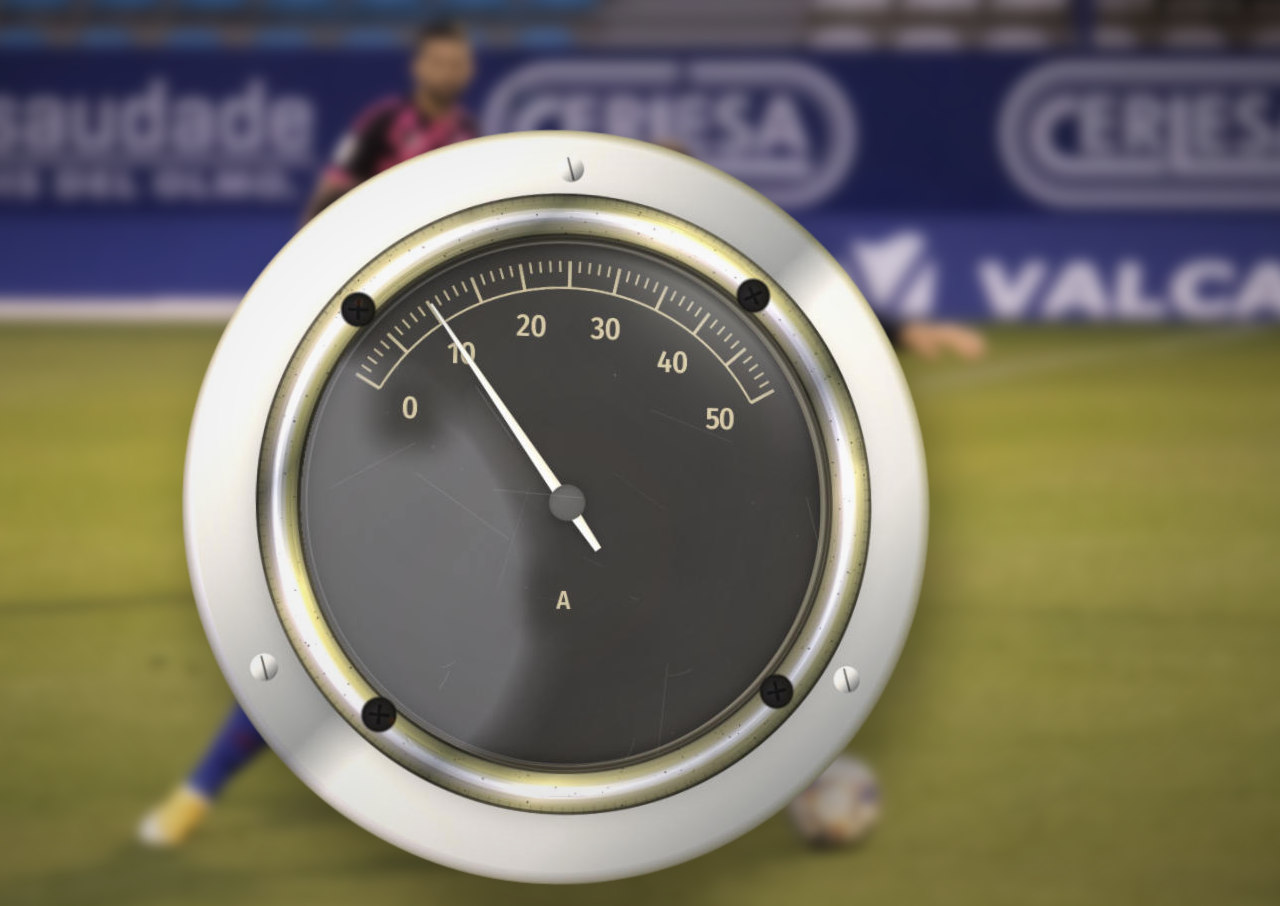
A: 10 A
